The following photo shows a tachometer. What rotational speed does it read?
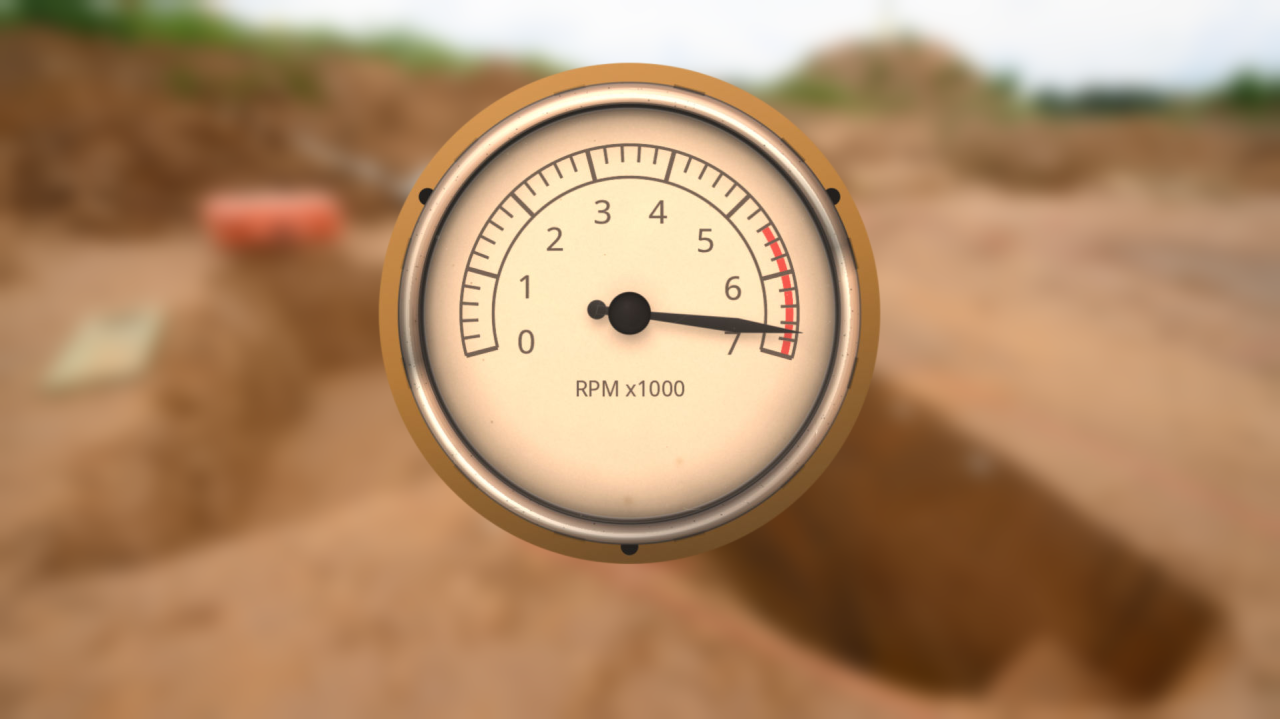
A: 6700 rpm
